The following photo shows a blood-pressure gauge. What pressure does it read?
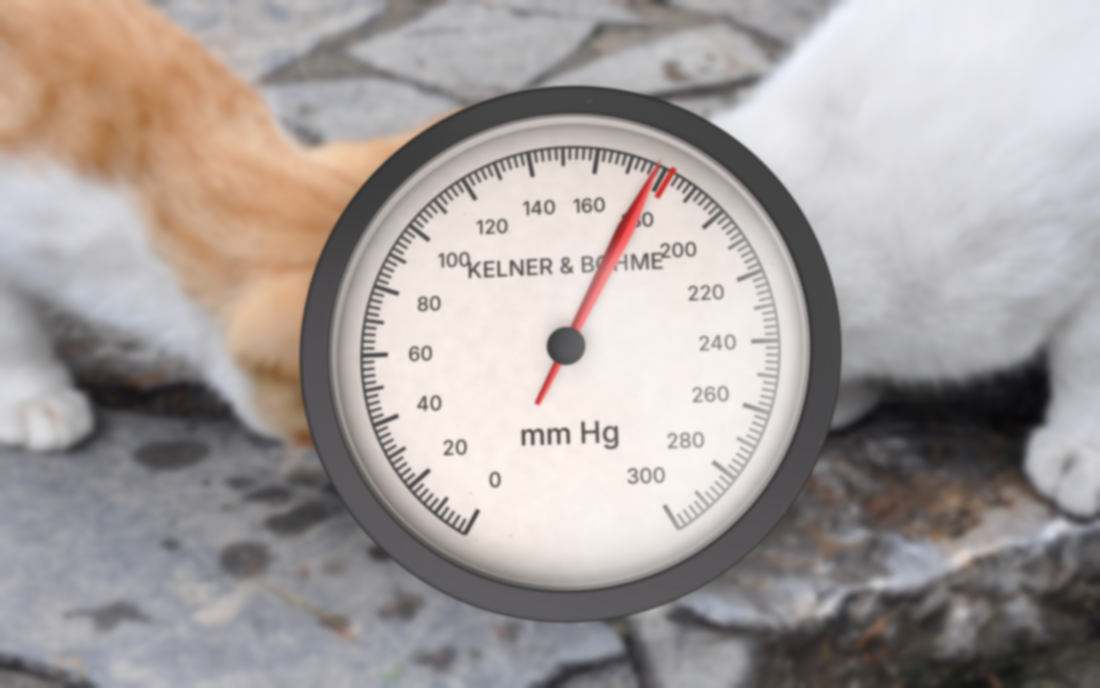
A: 178 mmHg
